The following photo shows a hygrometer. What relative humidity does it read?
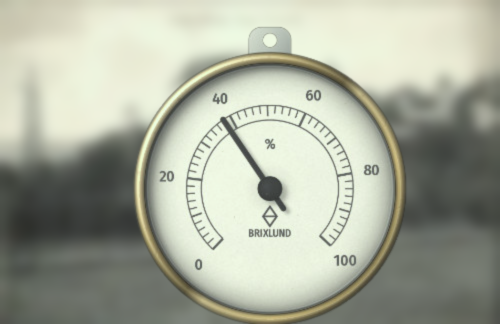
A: 38 %
